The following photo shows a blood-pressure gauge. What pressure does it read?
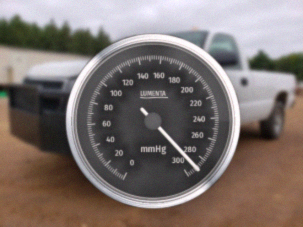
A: 290 mmHg
